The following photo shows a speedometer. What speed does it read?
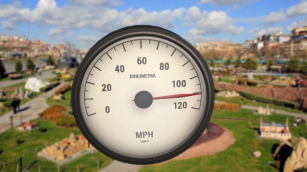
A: 110 mph
